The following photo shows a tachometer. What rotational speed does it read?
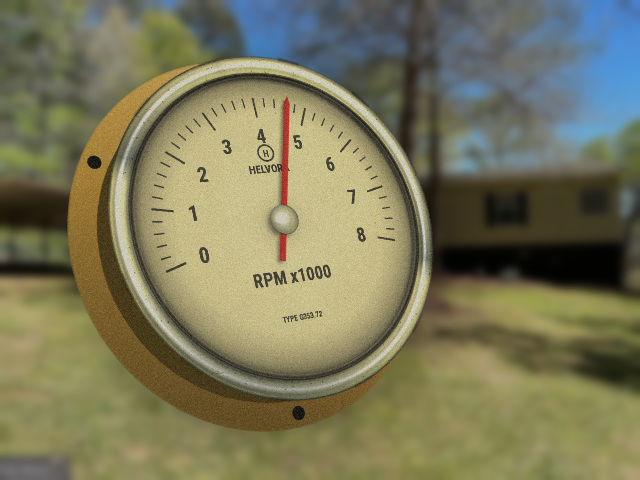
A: 4600 rpm
